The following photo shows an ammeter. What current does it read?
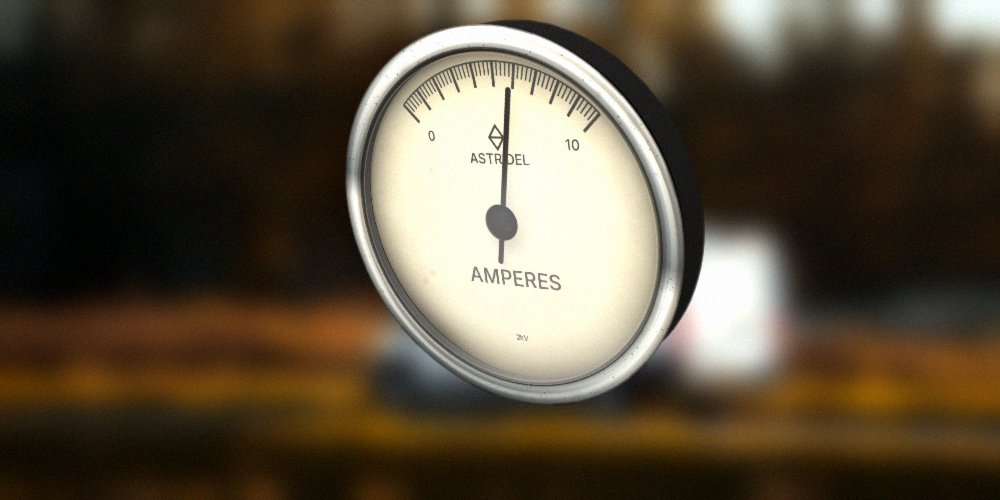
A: 6 A
